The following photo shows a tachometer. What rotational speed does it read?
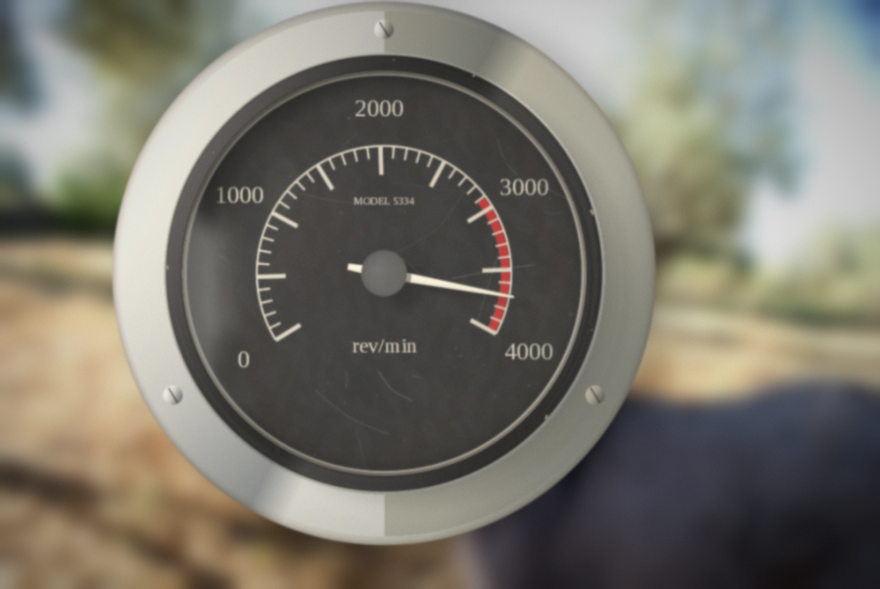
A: 3700 rpm
